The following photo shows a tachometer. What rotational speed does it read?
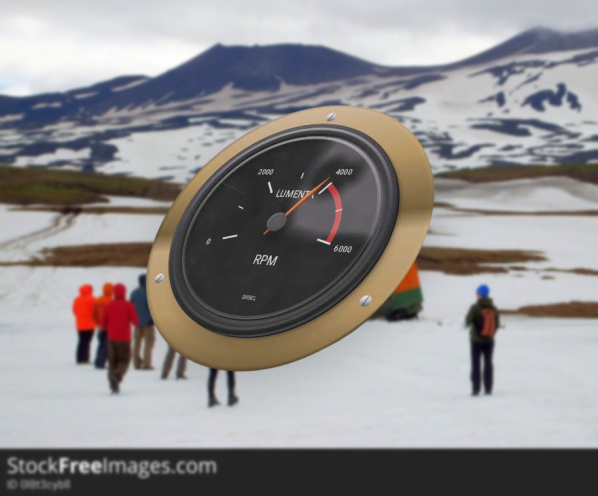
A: 4000 rpm
